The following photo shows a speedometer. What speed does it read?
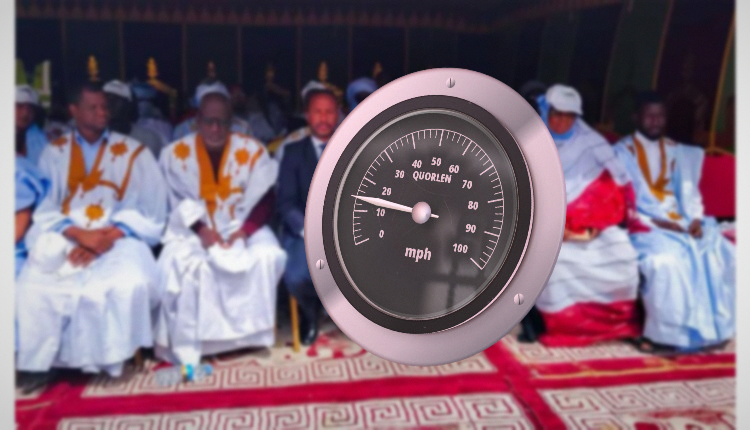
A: 14 mph
